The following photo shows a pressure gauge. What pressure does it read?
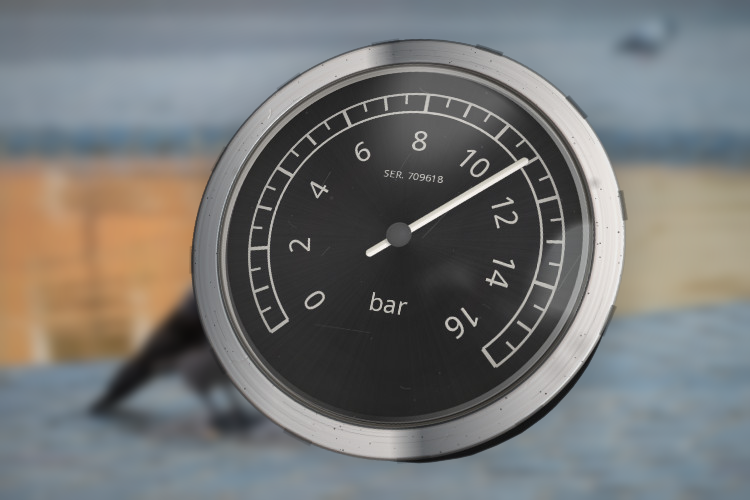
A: 11 bar
